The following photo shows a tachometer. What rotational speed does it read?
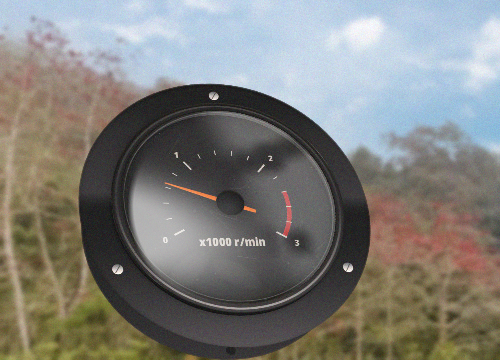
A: 600 rpm
